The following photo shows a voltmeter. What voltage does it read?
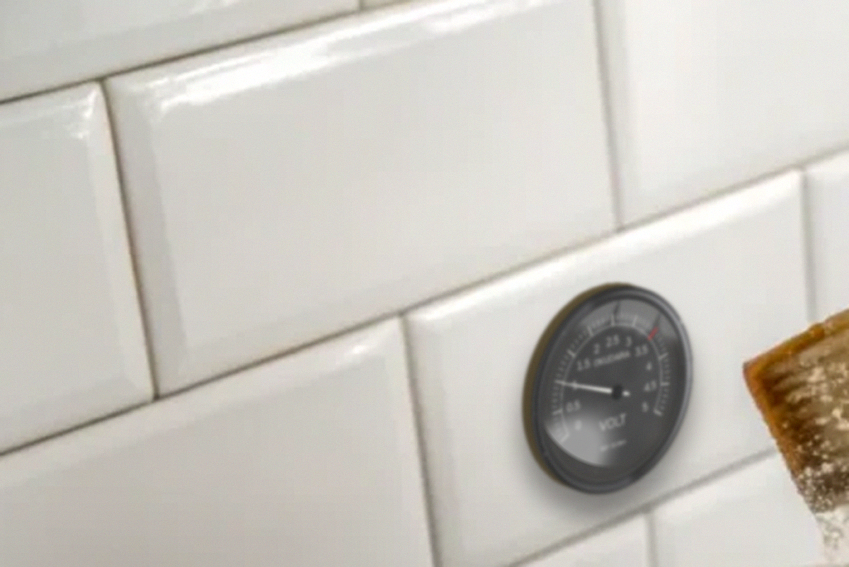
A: 1 V
